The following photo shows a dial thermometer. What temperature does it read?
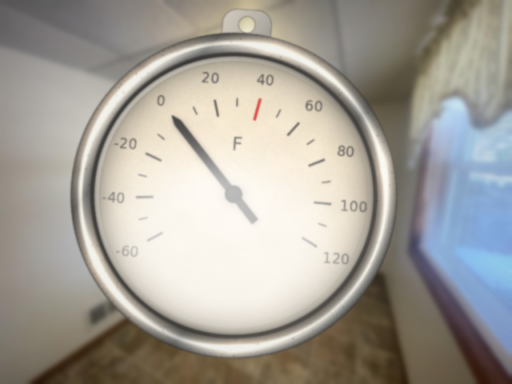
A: 0 °F
